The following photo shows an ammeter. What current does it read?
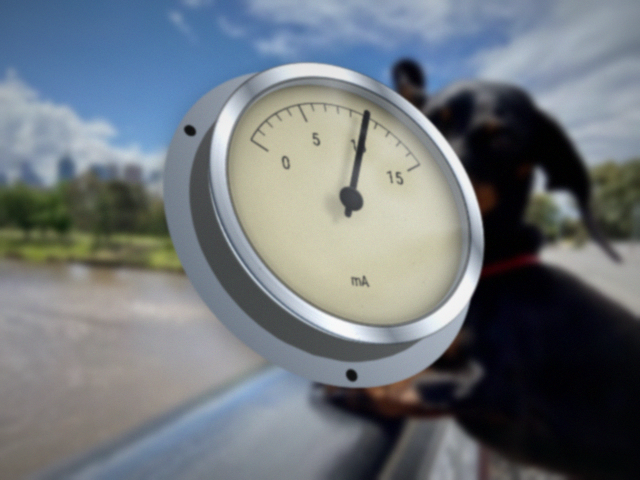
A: 10 mA
